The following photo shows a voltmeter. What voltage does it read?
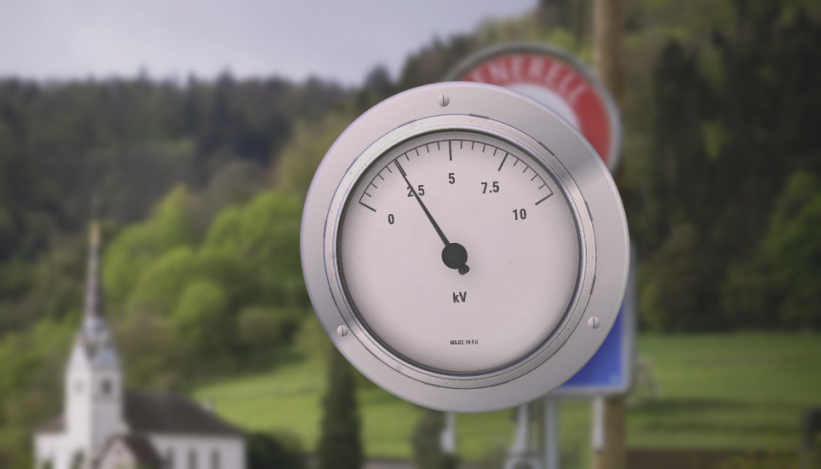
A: 2.5 kV
